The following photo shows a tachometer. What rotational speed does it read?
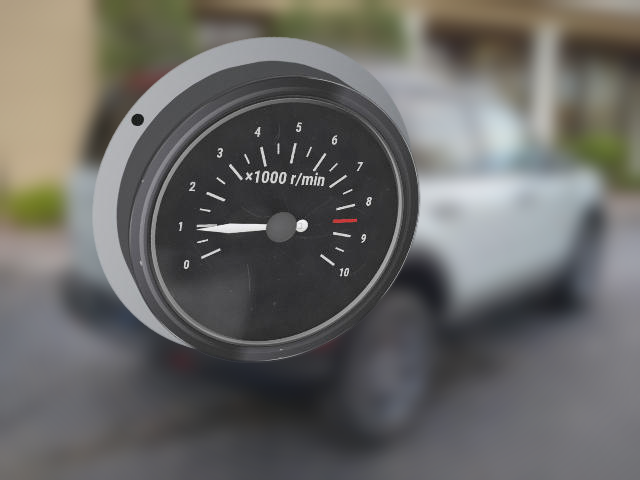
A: 1000 rpm
